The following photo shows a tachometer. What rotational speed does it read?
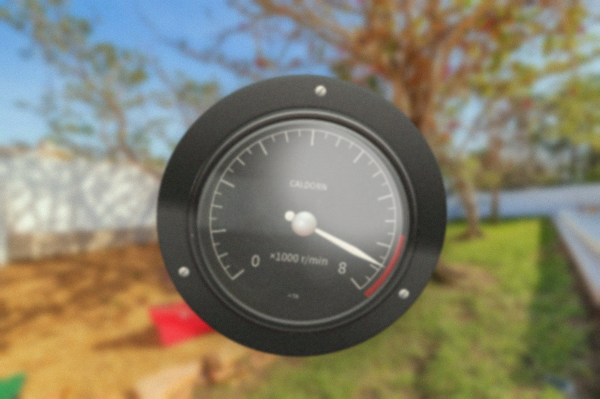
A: 7375 rpm
